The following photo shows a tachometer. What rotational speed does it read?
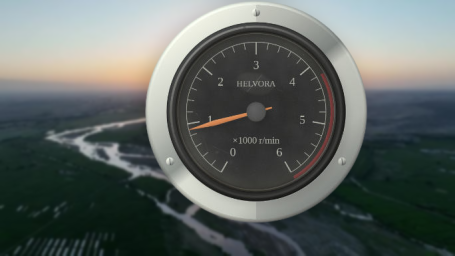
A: 900 rpm
